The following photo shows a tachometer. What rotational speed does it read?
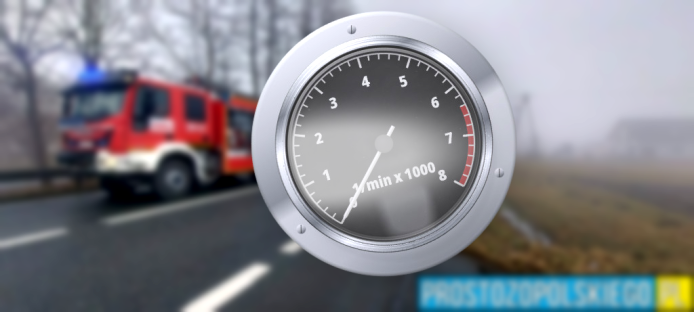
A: 0 rpm
